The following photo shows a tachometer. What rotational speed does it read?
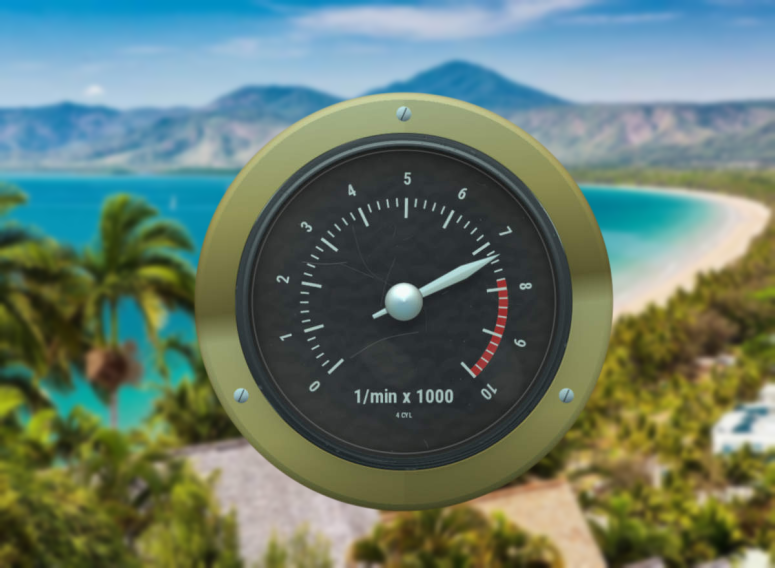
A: 7300 rpm
